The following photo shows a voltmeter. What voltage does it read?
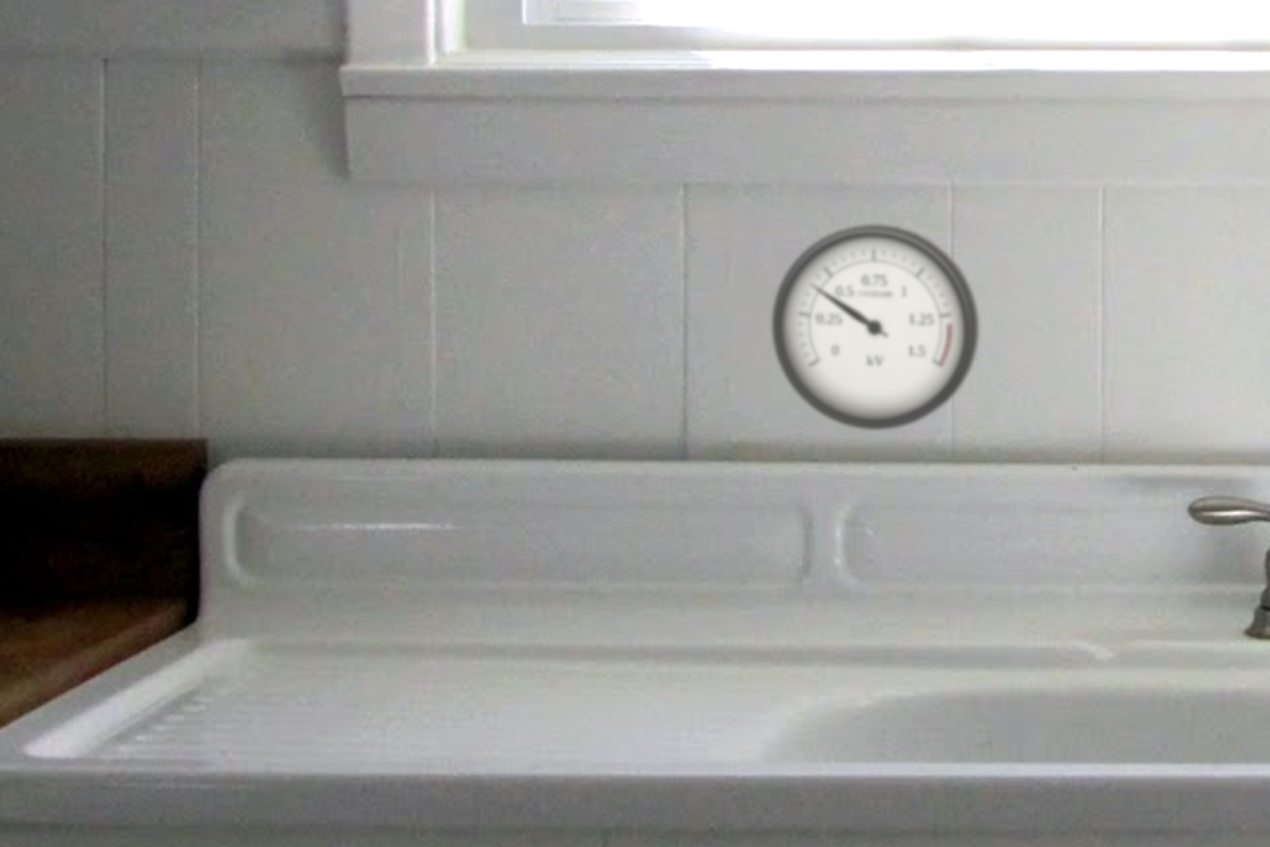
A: 0.4 kV
